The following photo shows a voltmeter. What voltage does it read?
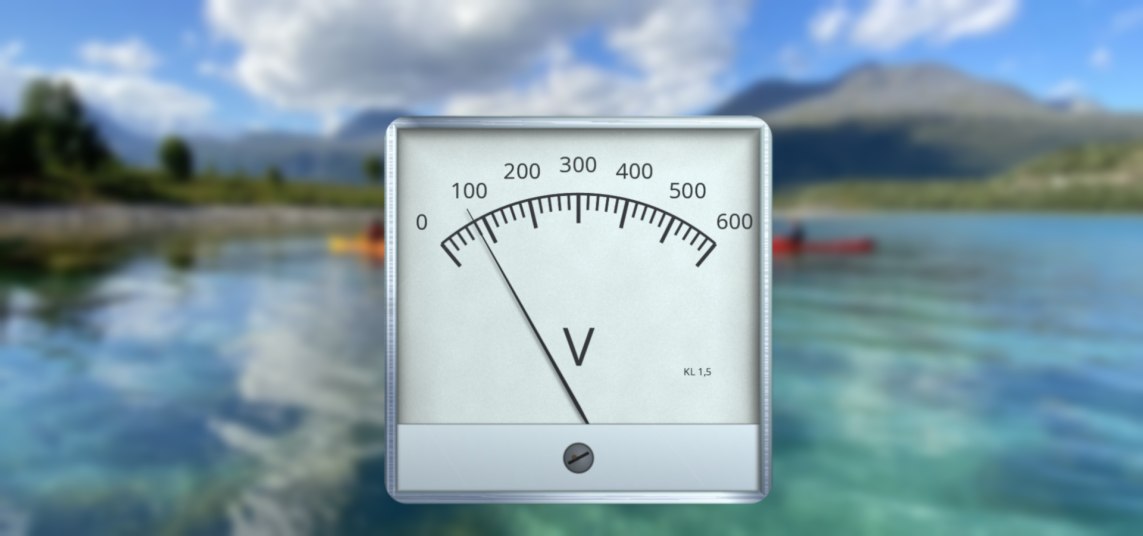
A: 80 V
